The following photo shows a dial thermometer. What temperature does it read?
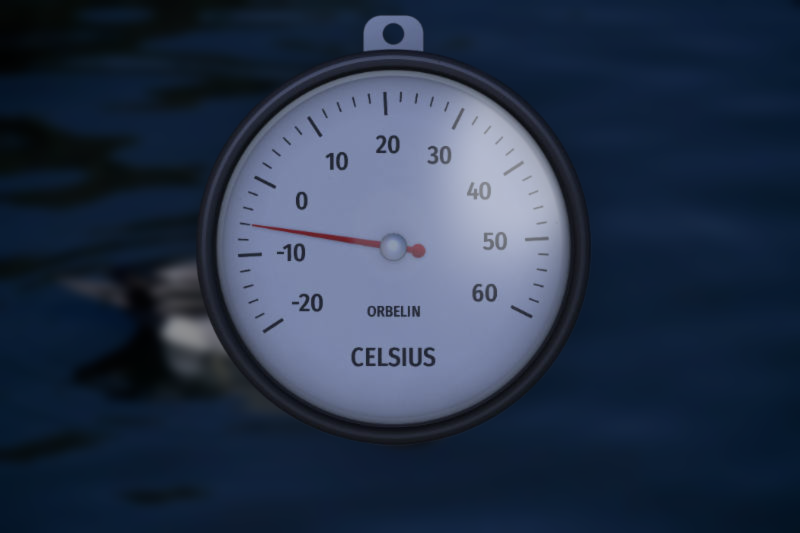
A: -6 °C
